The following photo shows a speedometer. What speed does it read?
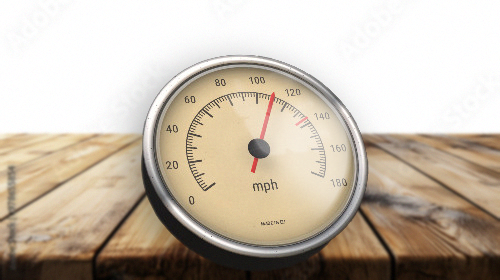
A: 110 mph
